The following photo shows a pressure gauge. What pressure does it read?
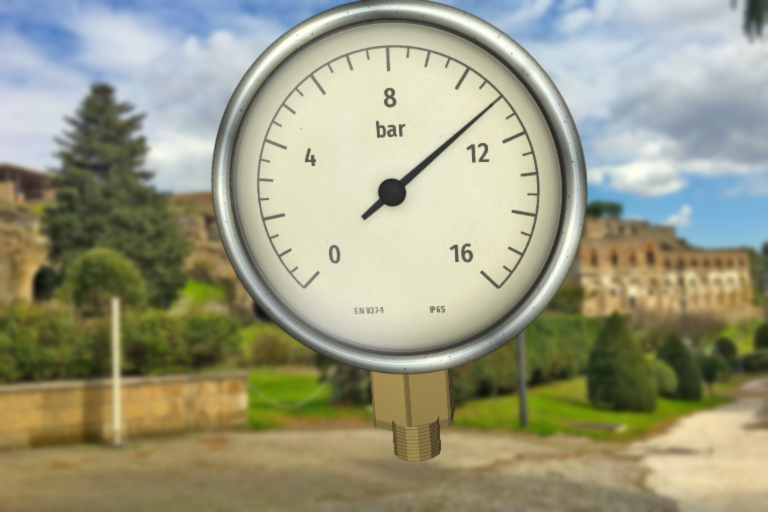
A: 11 bar
